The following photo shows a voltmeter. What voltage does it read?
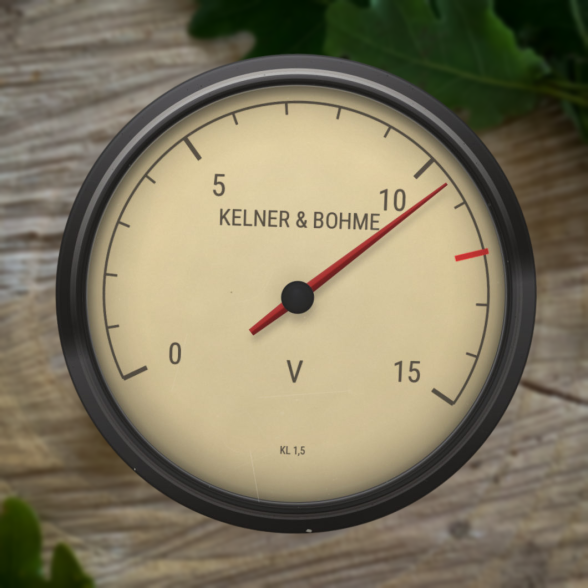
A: 10.5 V
